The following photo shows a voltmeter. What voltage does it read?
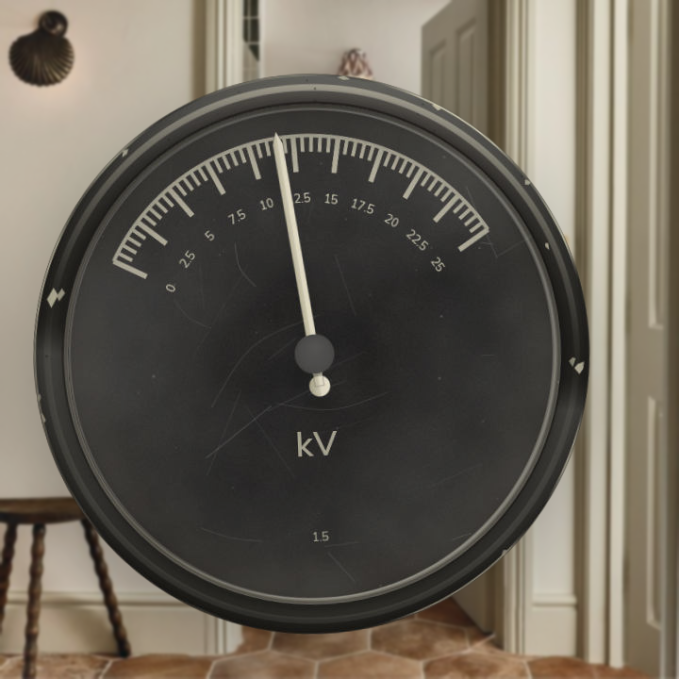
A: 11.5 kV
